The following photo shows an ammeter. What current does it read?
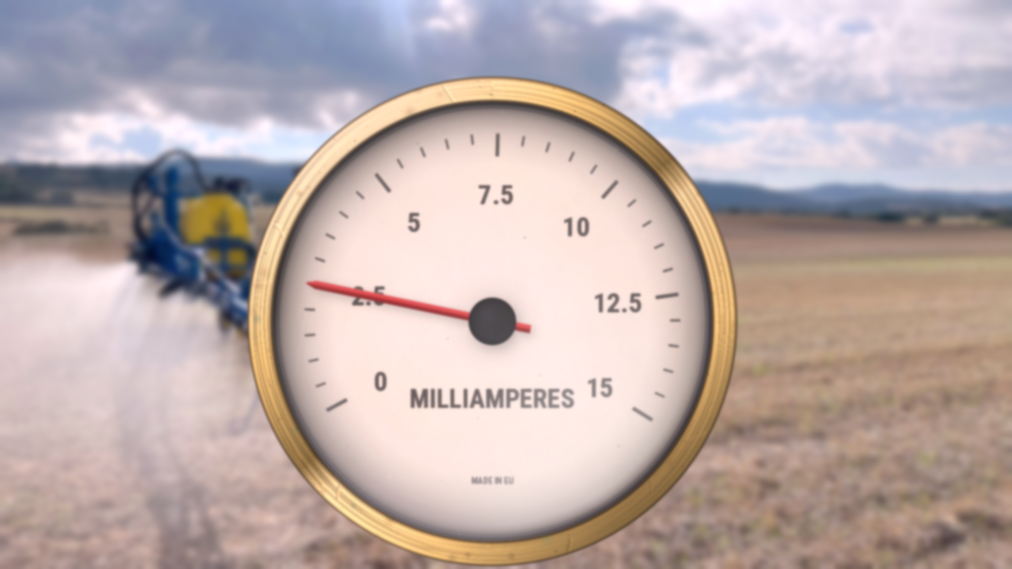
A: 2.5 mA
